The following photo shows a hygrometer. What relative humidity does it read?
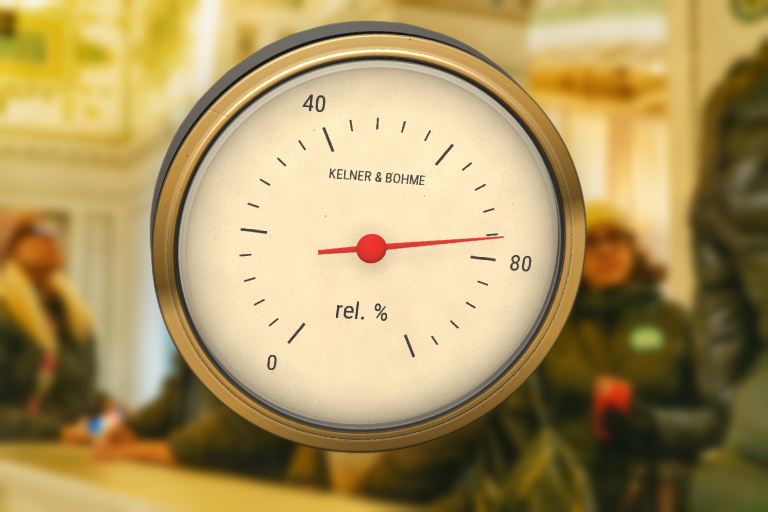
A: 76 %
